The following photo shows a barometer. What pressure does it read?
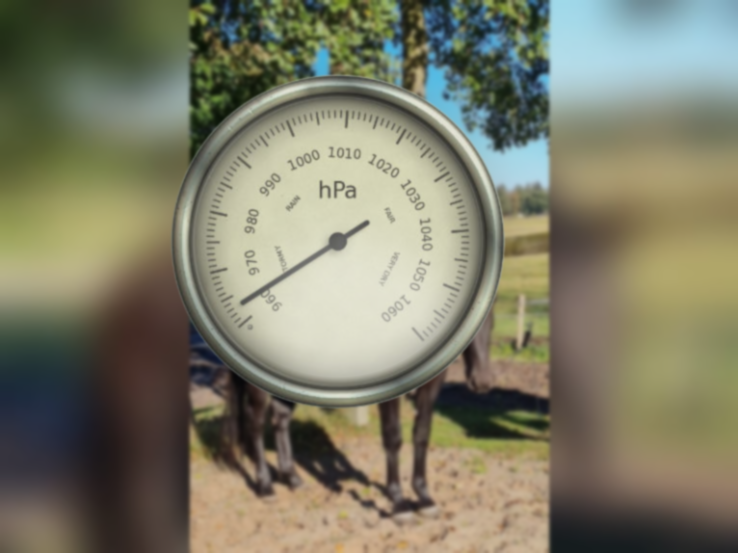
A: 963 hPa
